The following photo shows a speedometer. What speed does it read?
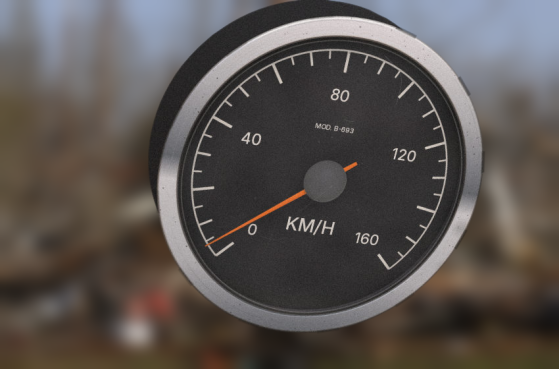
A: 5 km/h
